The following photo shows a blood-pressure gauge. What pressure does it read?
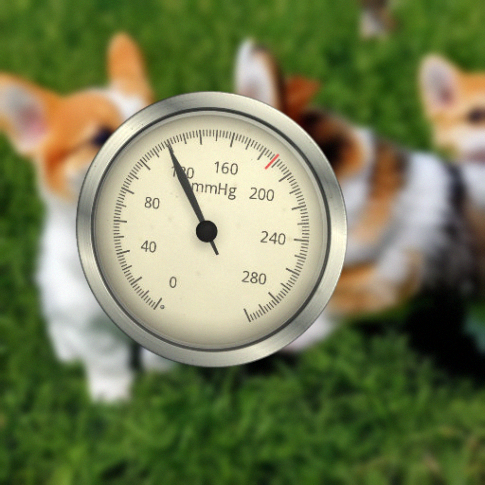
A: 120 mmHg
